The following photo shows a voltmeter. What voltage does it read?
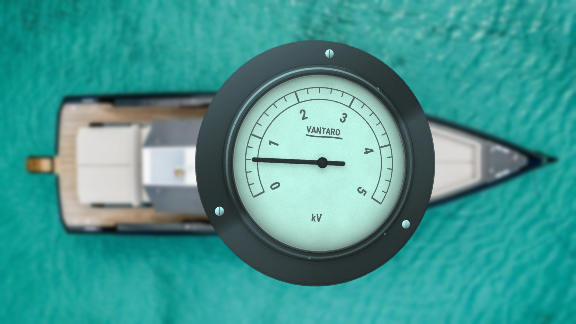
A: 0.6 kV
